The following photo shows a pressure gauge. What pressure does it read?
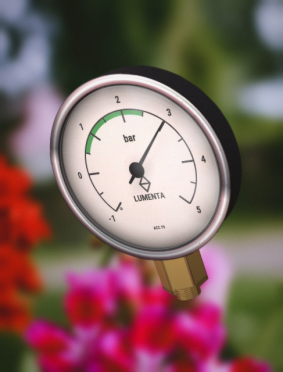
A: 3 bar
